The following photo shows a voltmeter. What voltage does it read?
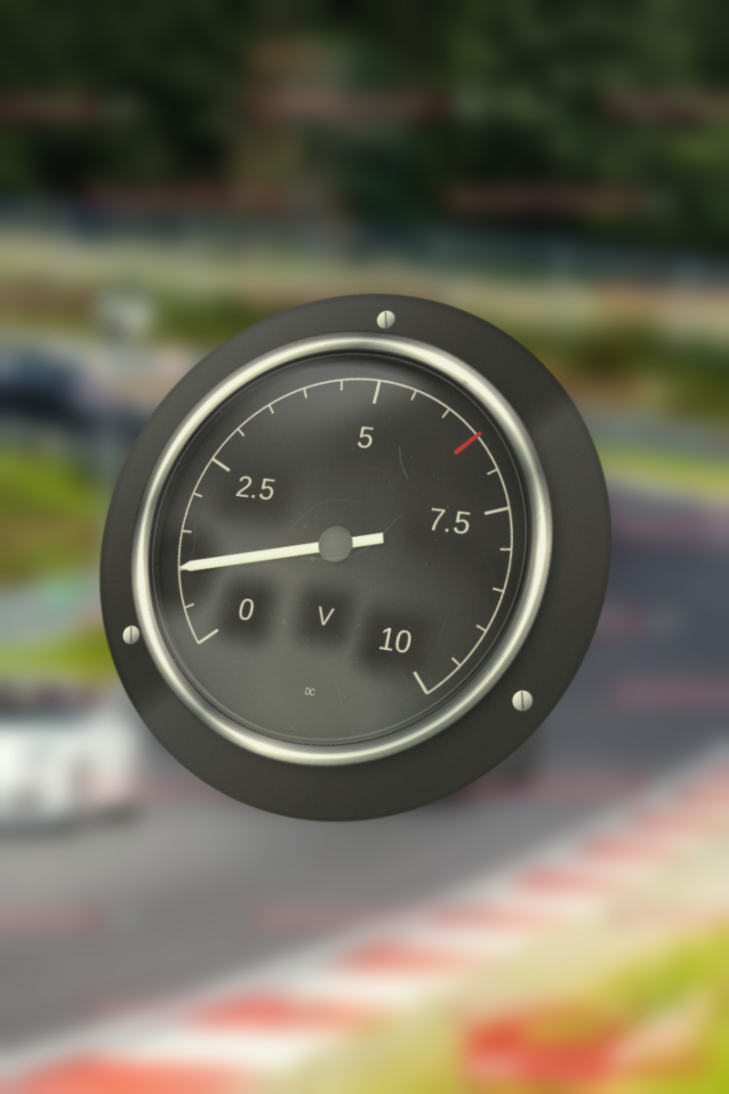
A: 1 V
